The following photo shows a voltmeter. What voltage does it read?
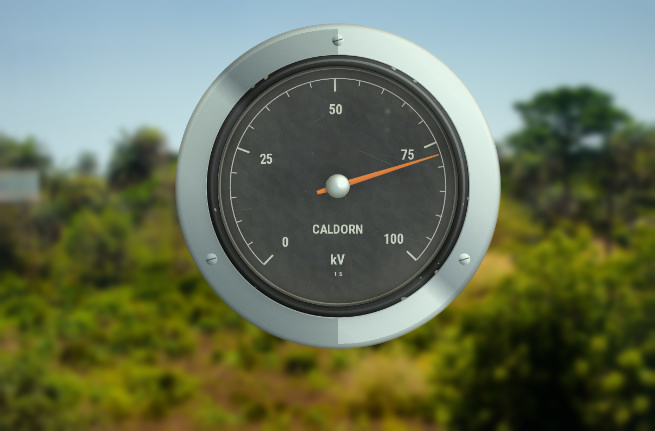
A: 77.5 kV
